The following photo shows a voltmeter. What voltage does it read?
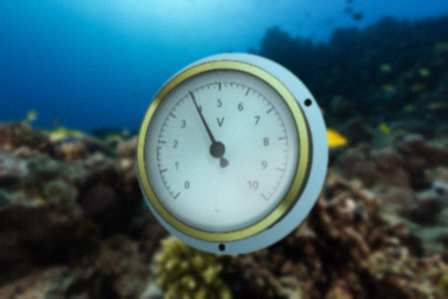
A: 4 V
